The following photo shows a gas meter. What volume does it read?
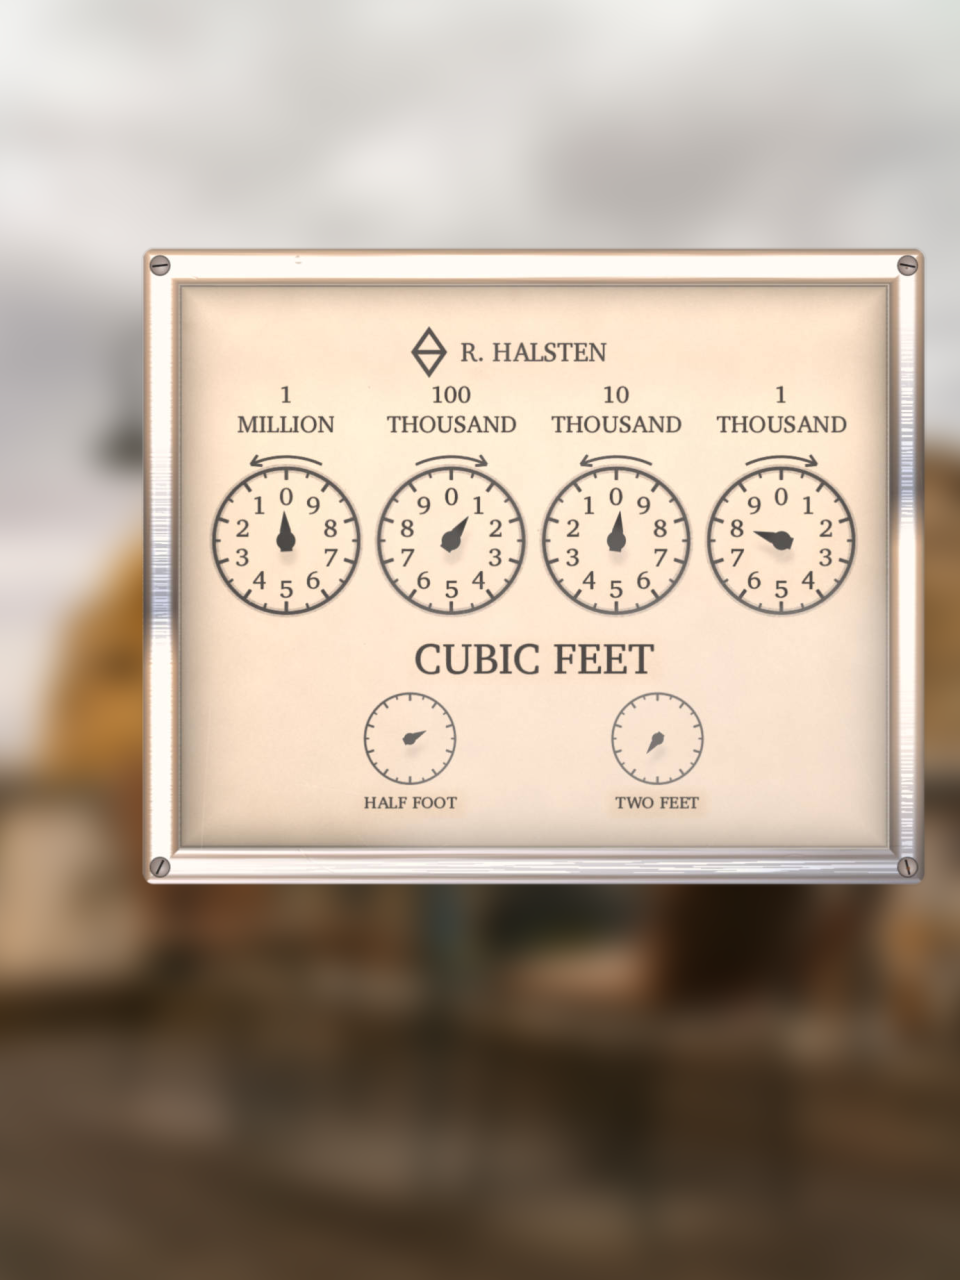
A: 9800 ft³
